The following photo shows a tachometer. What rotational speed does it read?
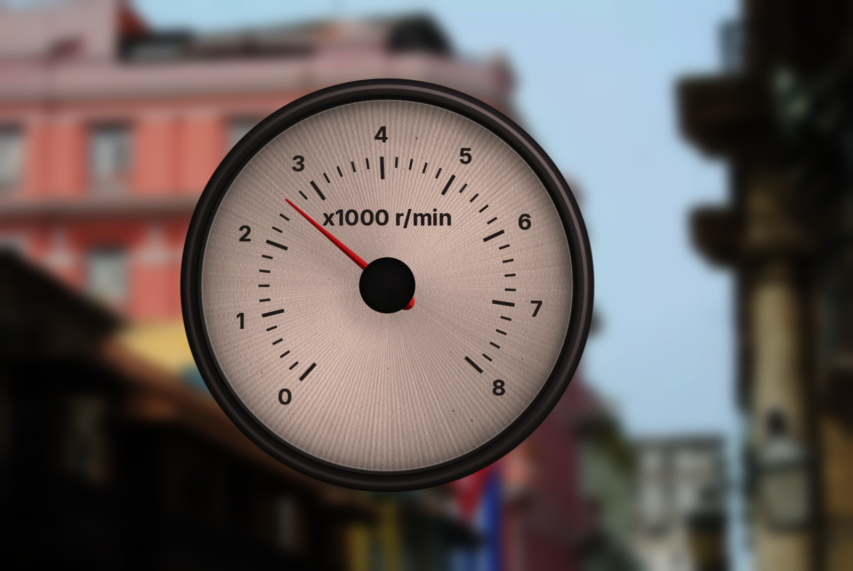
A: 2600 rpm
